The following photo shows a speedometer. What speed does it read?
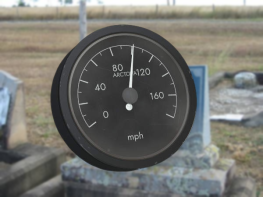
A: 100 mph
